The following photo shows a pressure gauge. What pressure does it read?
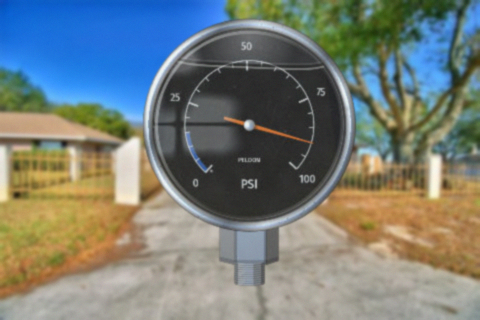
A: 90 psi
